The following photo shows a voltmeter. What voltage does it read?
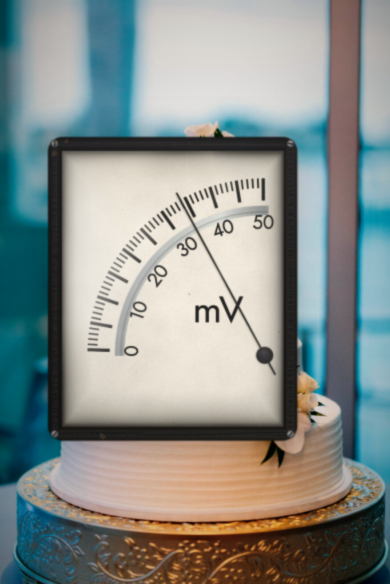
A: 34 mV
